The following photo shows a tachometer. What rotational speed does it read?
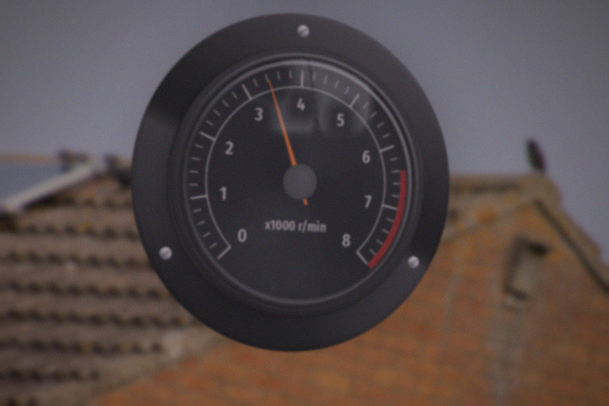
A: 3400 rpm
